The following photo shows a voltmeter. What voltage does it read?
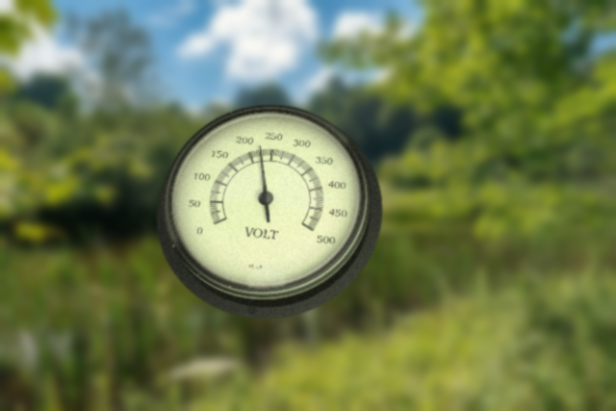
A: 225 V
